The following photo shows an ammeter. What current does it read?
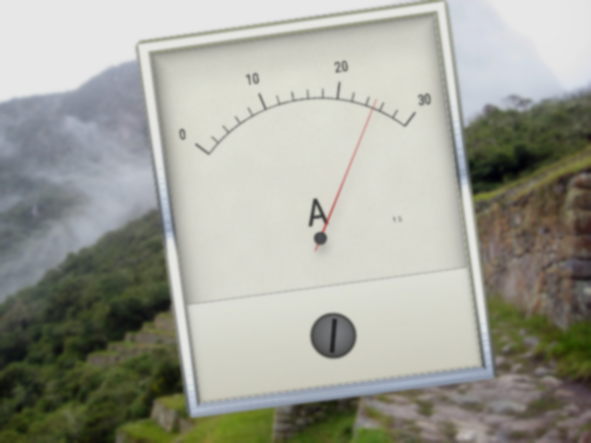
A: 25 A
